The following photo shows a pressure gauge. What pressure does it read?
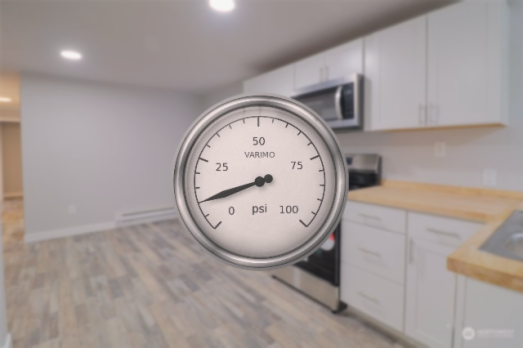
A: 10 psi
